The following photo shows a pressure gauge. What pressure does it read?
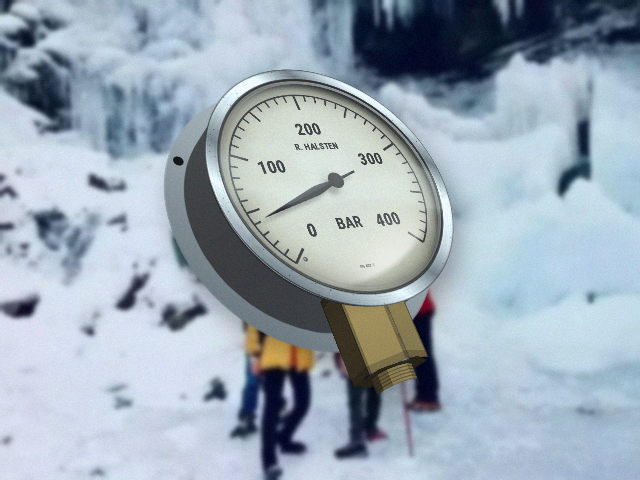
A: 40 bar
